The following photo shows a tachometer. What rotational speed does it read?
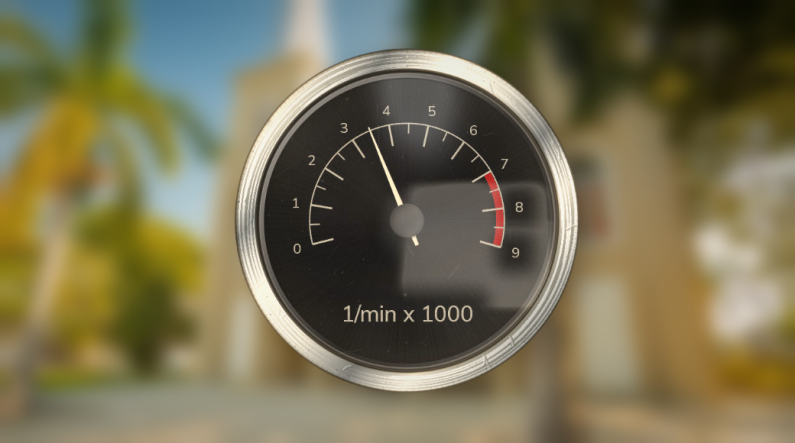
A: 3500 rpm
